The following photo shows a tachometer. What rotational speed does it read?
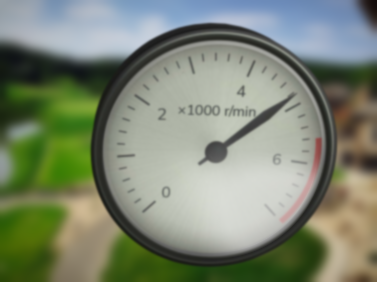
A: 4800 rpm
